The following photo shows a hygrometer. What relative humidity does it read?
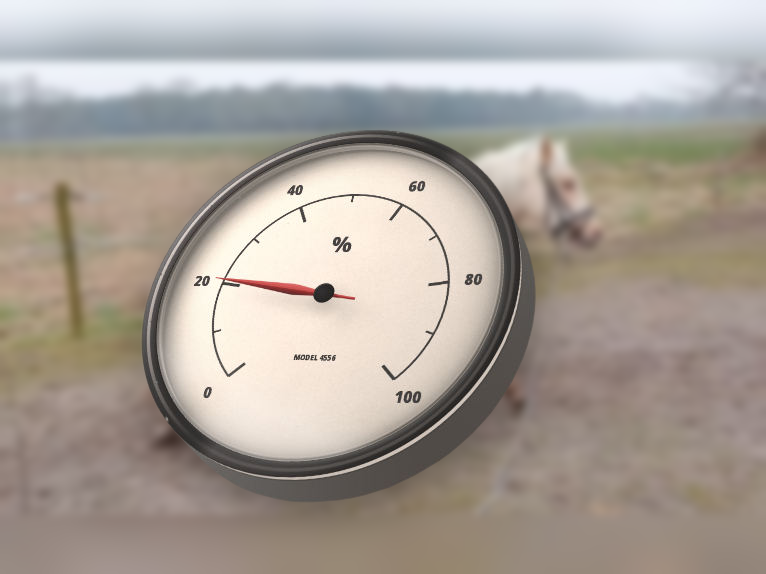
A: 20 %
